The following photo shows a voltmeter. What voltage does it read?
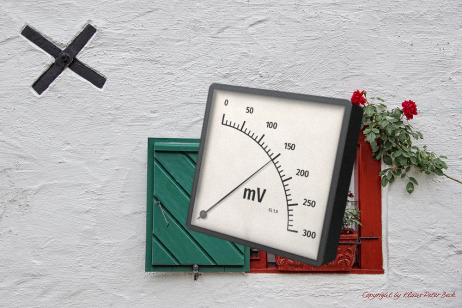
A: 150 mV
